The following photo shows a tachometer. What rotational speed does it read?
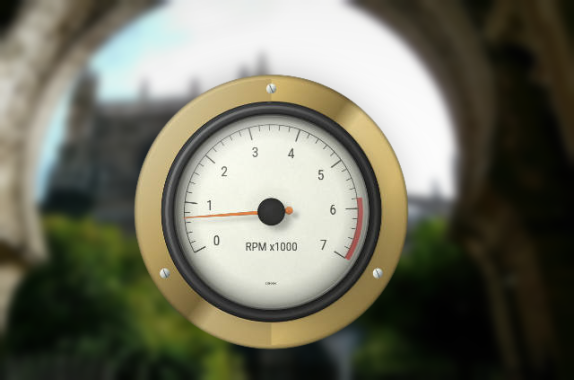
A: 700 rpm
